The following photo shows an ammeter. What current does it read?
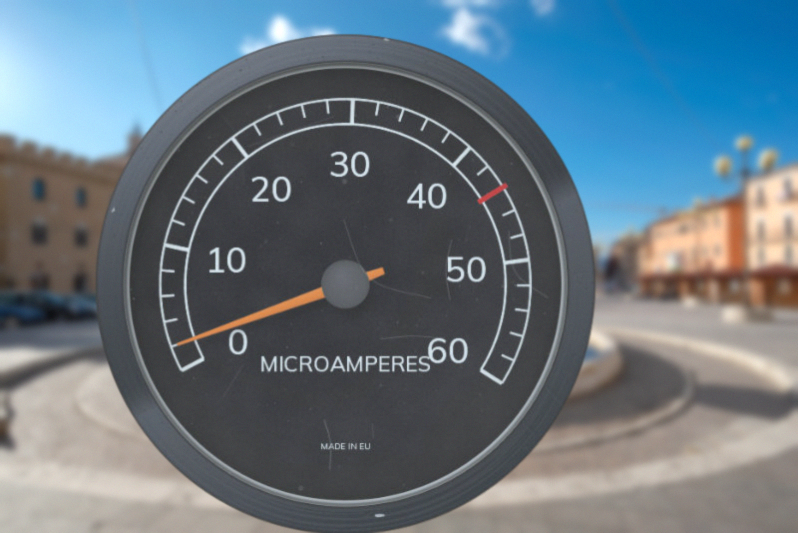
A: 2 µA
